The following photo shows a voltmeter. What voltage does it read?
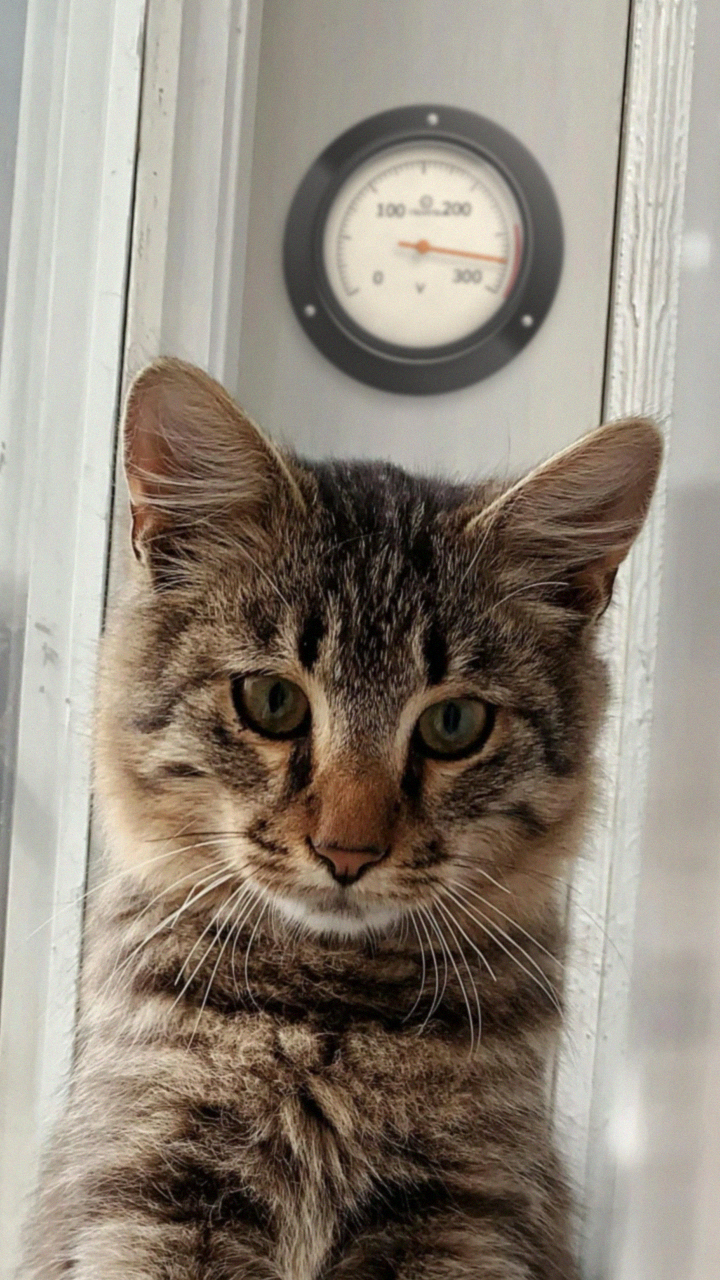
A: 275 V
